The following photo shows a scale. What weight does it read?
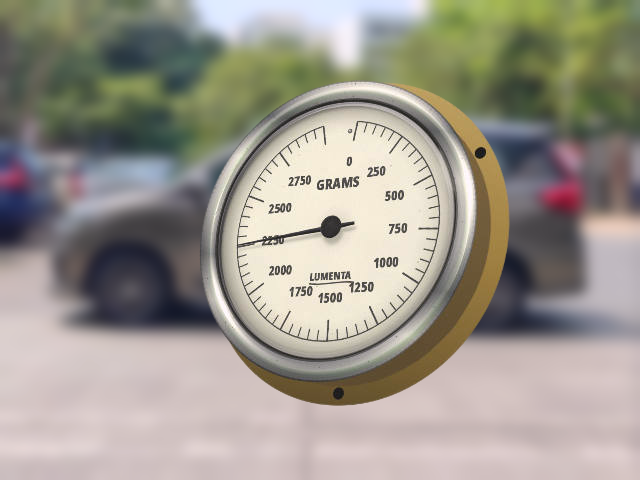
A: 2250 g
